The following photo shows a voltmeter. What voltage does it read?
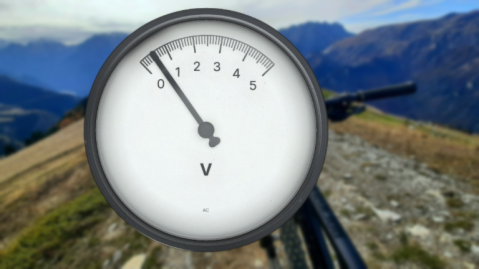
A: 0.5 V
